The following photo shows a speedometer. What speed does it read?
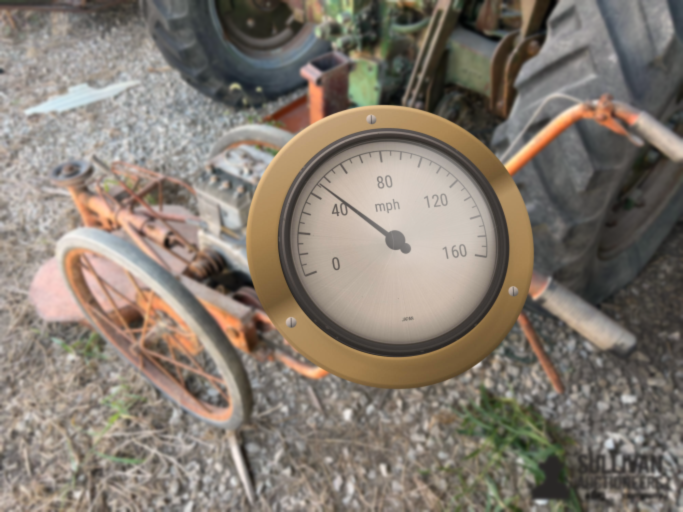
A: 45 mph
